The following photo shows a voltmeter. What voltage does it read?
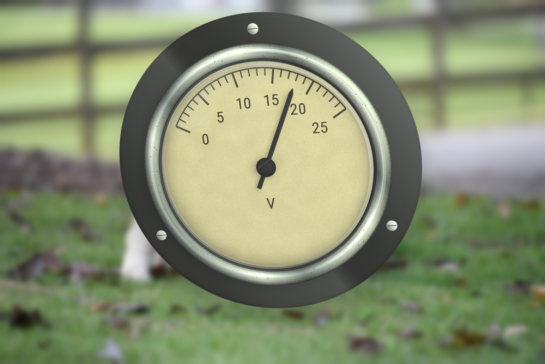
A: 18 V
